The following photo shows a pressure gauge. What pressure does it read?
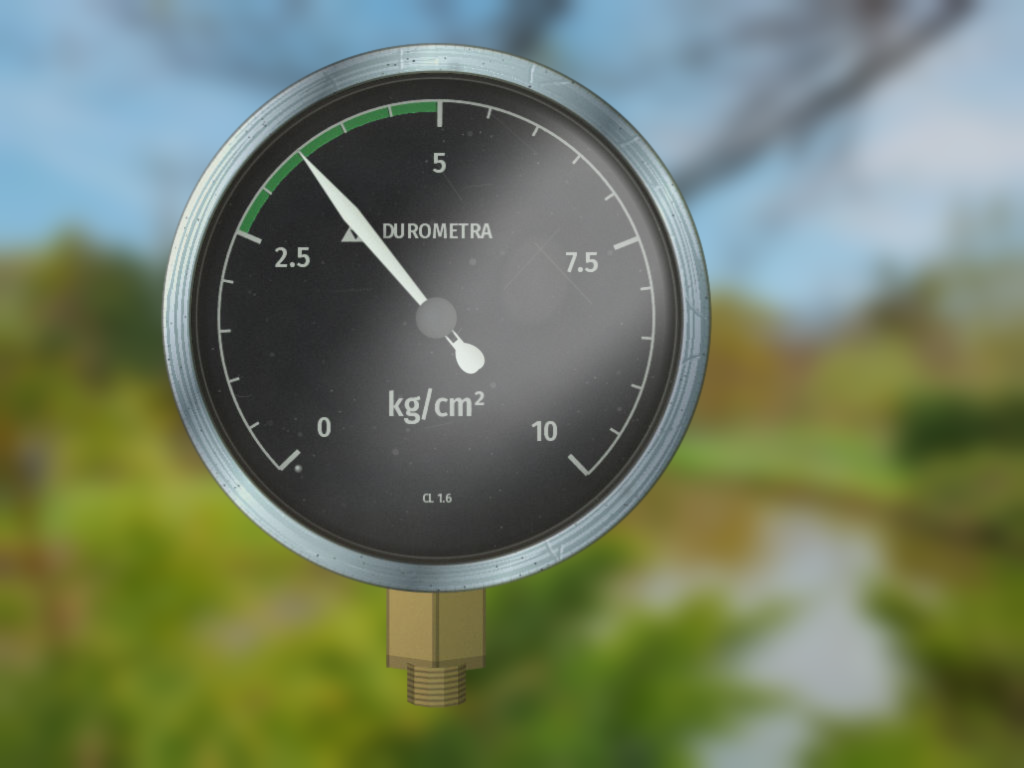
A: 3.5 kg/cm²
